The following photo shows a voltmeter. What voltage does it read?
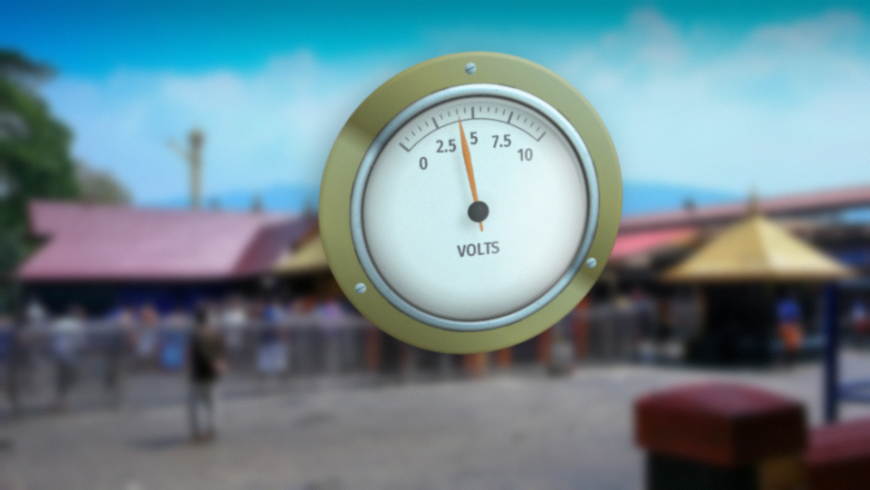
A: 4 V
